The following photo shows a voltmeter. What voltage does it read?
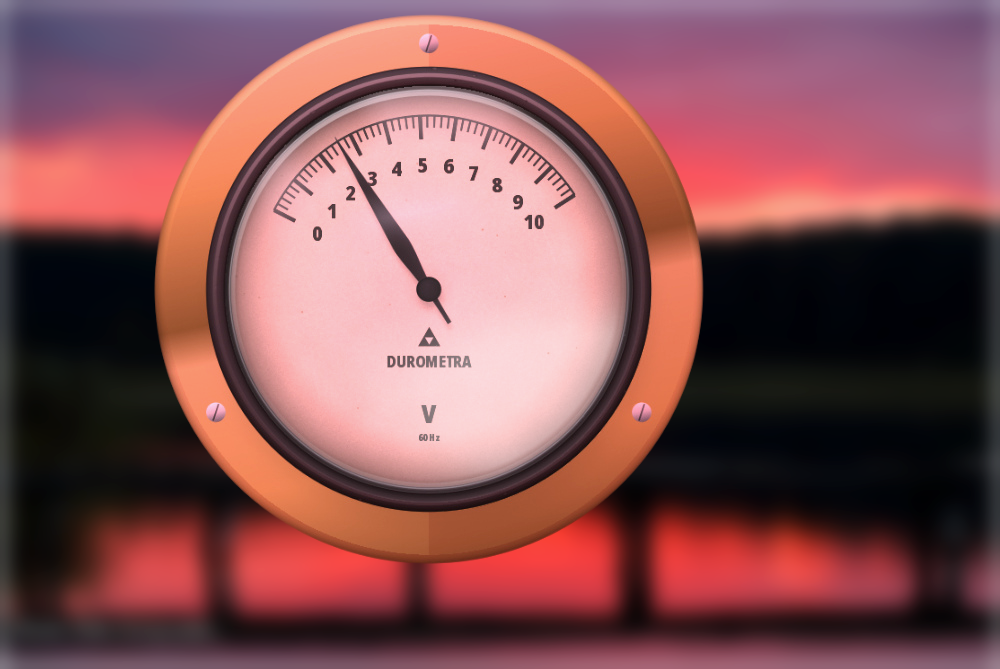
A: 2.6 V
